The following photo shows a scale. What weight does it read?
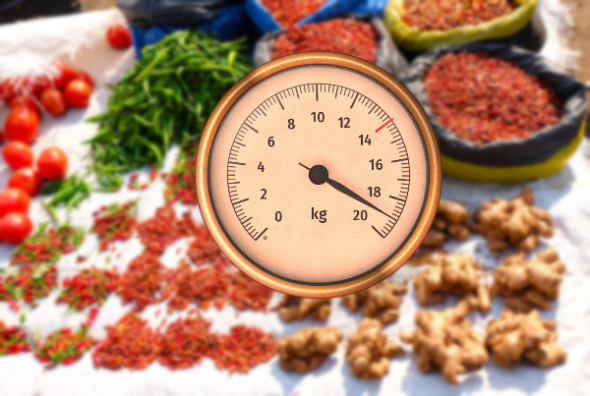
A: 19 kg
